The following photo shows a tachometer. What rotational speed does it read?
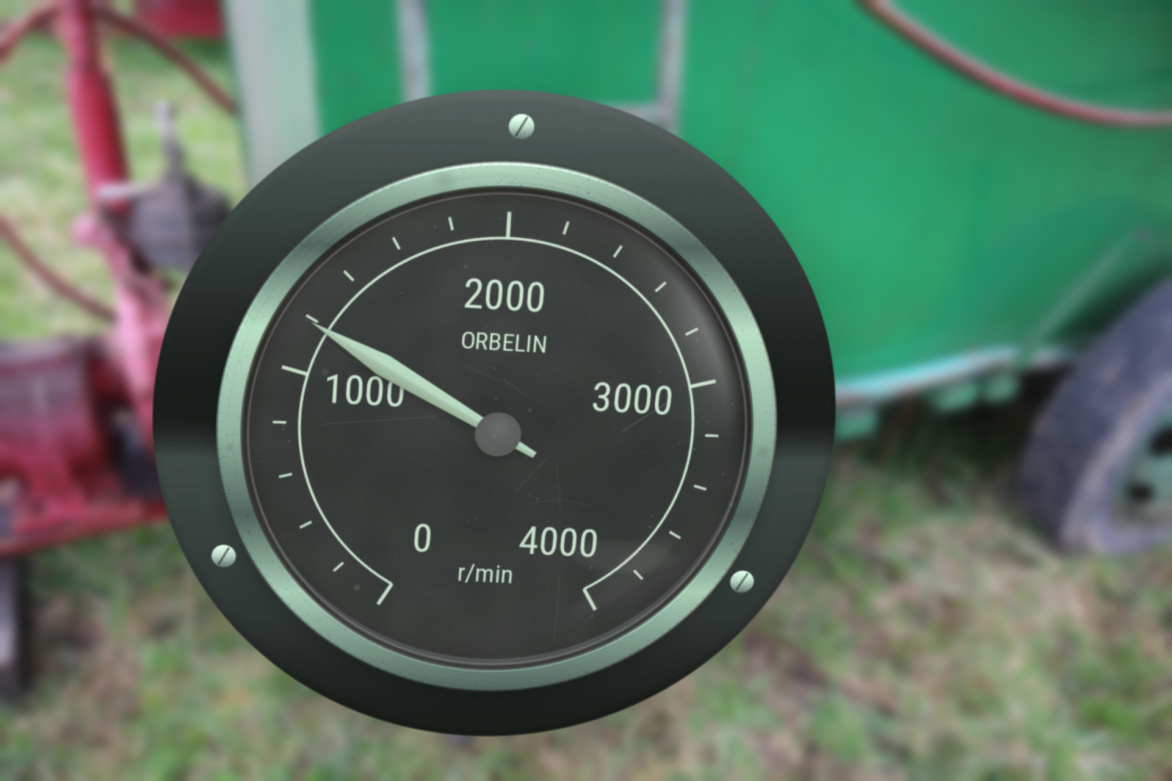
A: 1200 rpm
